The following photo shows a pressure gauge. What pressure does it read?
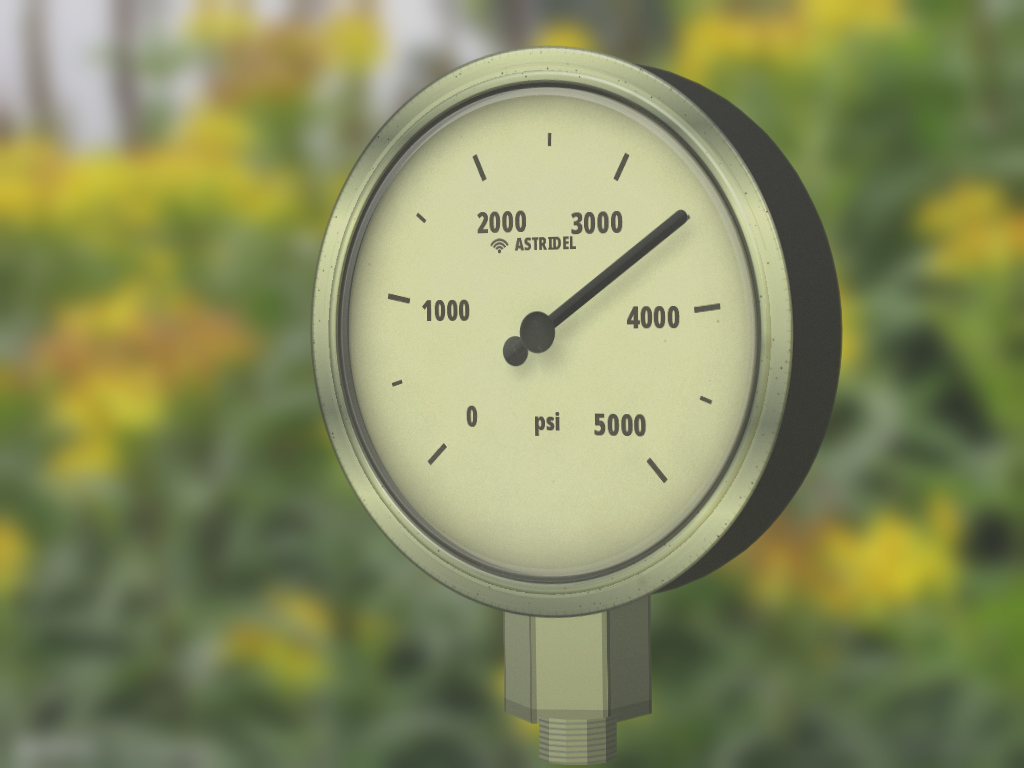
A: 3500 psi
